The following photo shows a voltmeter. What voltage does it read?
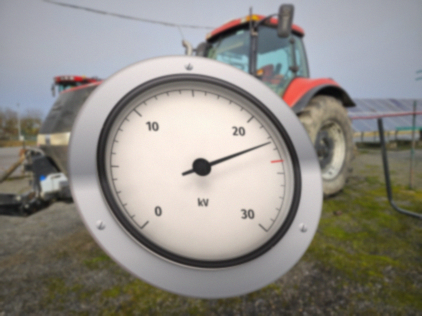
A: 22.5 kV
